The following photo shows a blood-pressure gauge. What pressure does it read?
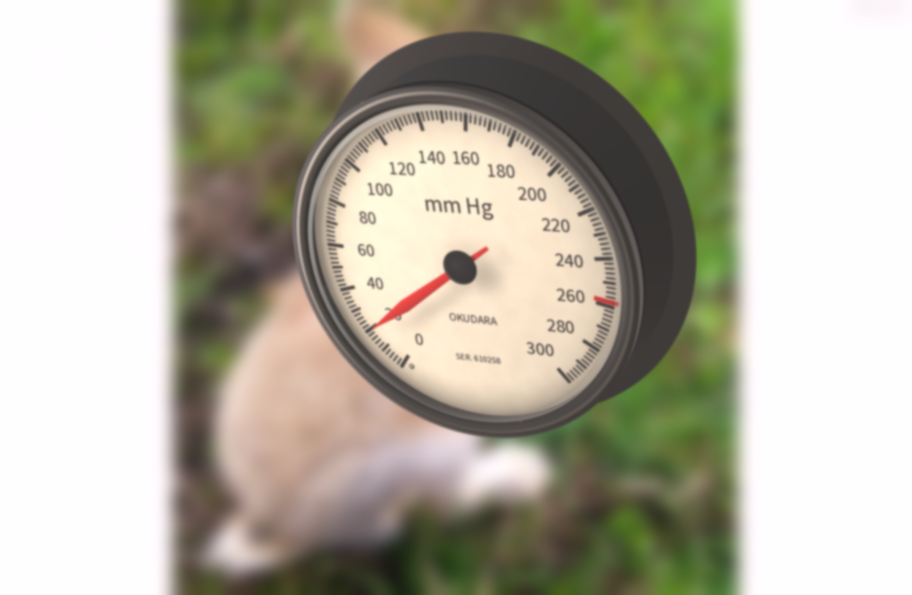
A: 20 mmHg
